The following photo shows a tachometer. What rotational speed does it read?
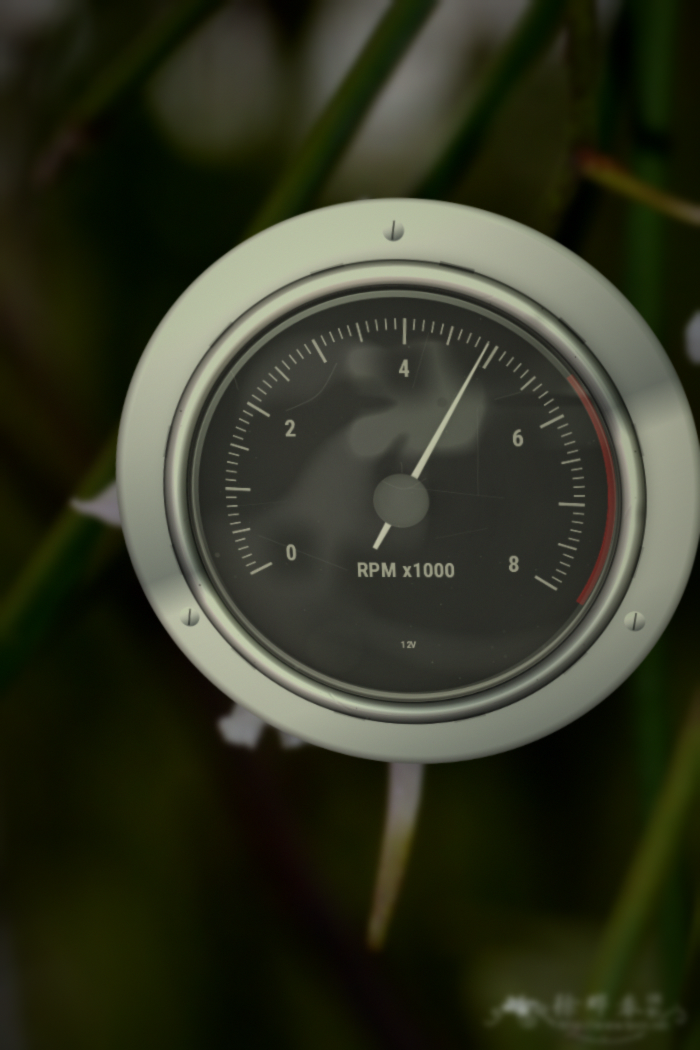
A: 4900 rpm
